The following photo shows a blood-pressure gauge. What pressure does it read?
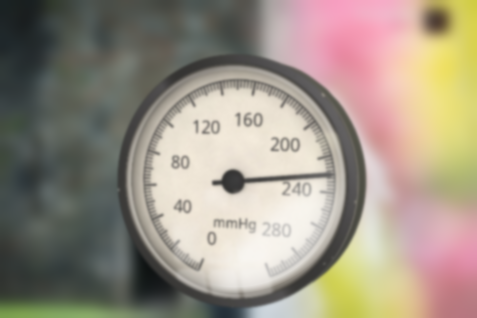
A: 230 mmHg
